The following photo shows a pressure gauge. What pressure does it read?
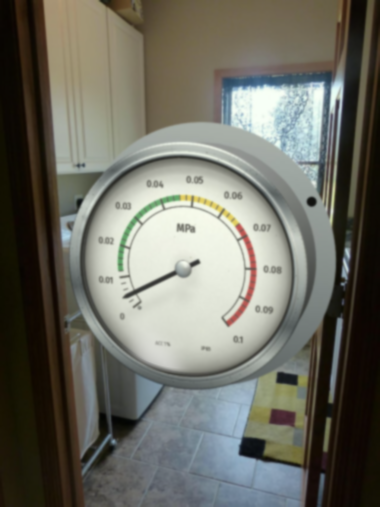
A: 0.004 MPa
